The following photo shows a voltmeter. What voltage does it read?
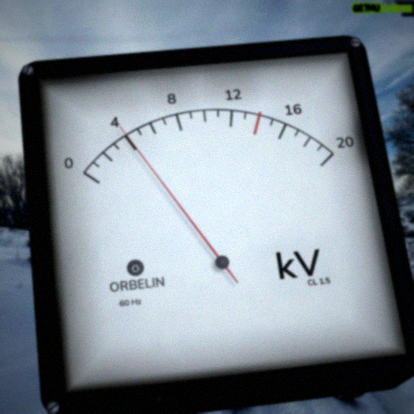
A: 4 kV
